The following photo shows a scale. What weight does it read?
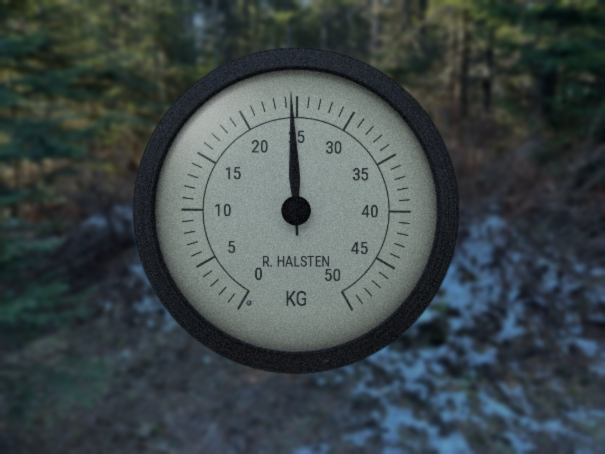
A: 24.5 kg
